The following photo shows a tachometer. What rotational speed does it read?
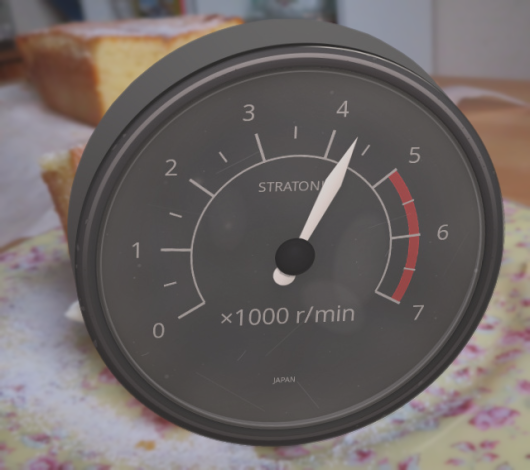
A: 4250 rpm
